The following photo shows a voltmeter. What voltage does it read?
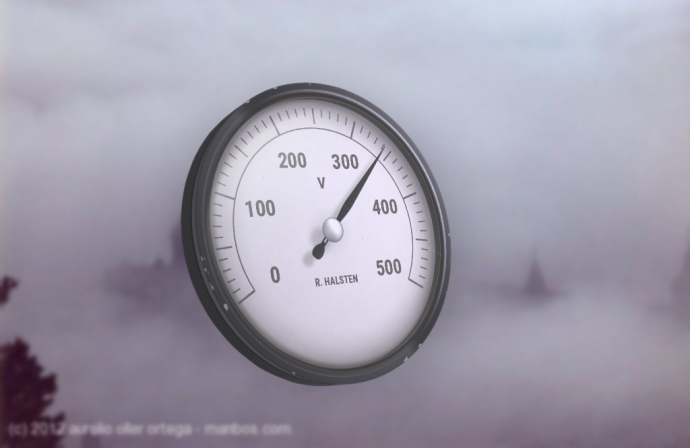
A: 340 V
